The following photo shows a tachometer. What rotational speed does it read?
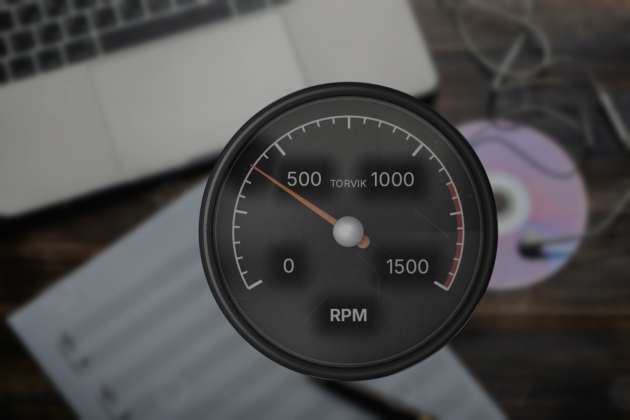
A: 400 rpm
